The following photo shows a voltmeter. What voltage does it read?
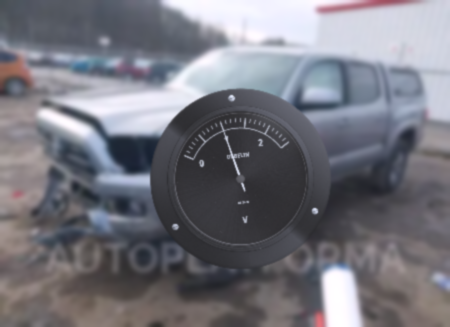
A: 1 V
